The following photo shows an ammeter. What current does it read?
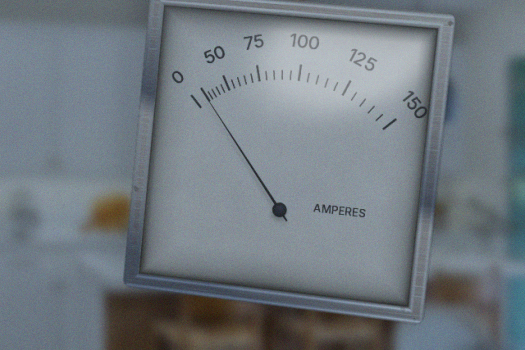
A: 25 A
